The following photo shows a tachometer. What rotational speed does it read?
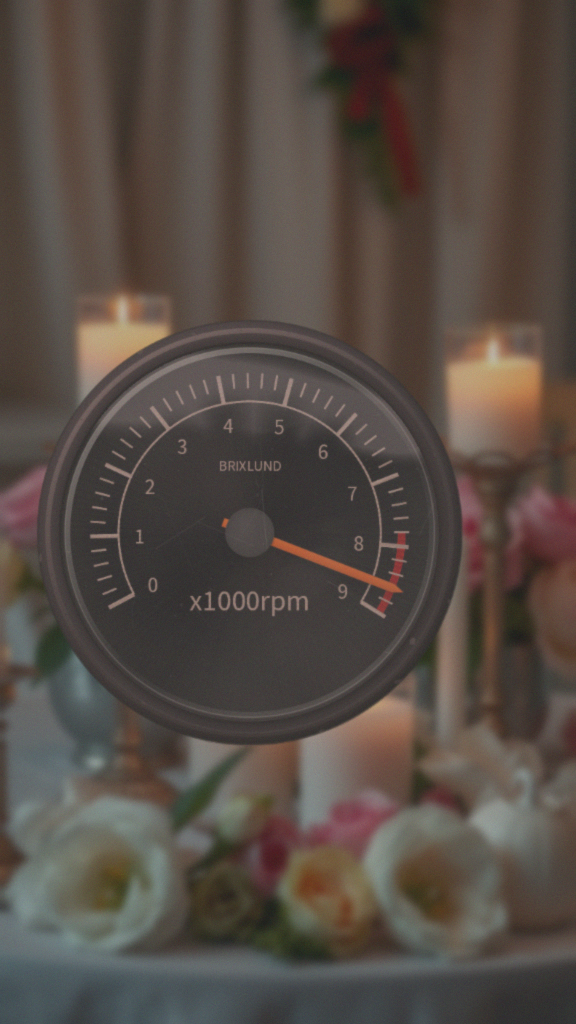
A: 8600 rpm
